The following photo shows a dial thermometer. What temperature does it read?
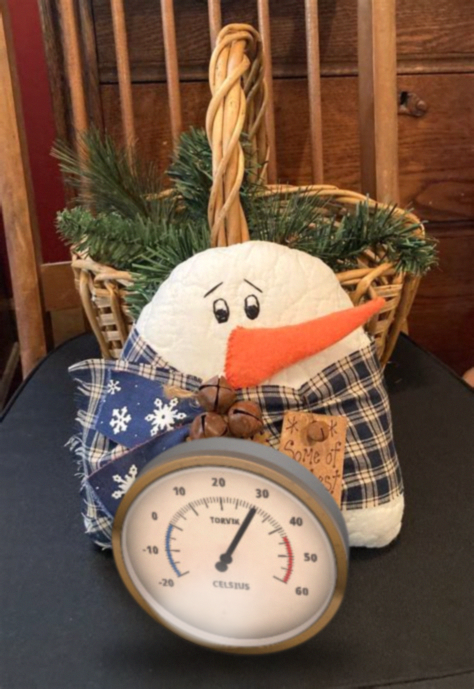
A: 30 °C
